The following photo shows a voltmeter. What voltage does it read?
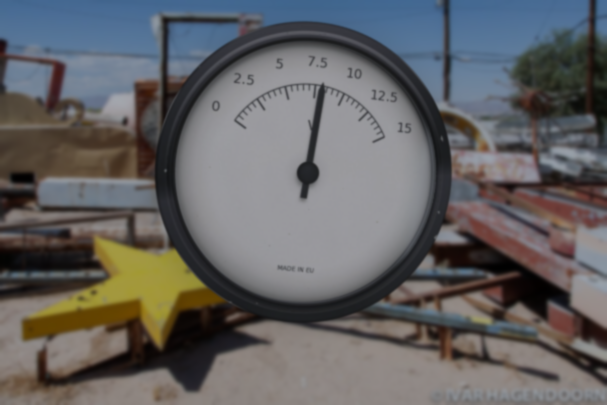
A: 8 V
